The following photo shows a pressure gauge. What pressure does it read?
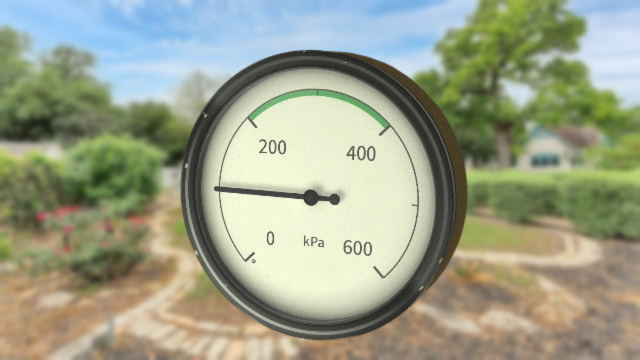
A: 100 kPa
